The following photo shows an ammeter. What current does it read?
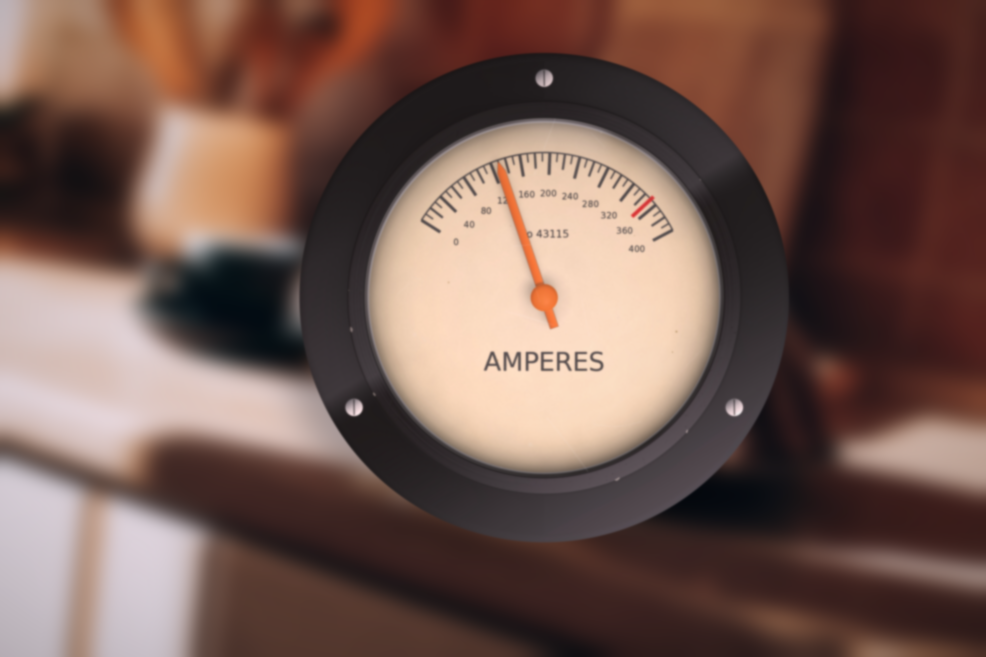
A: 130 A
